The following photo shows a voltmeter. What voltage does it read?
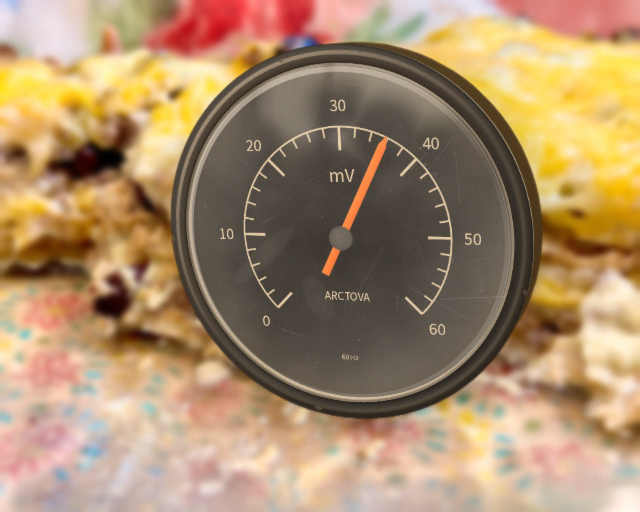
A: 36 mV
